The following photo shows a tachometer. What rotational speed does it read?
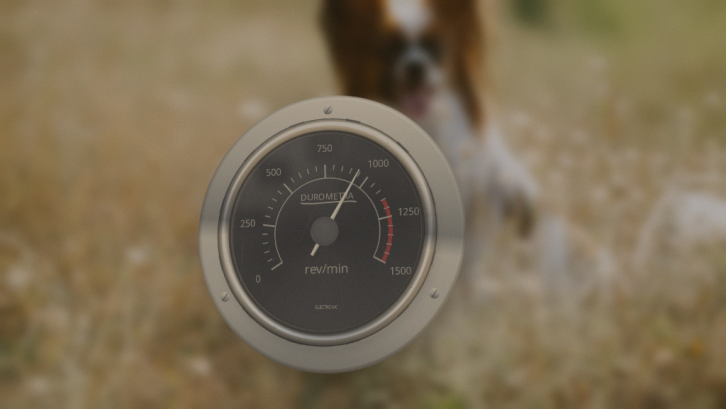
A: 950 rpm
